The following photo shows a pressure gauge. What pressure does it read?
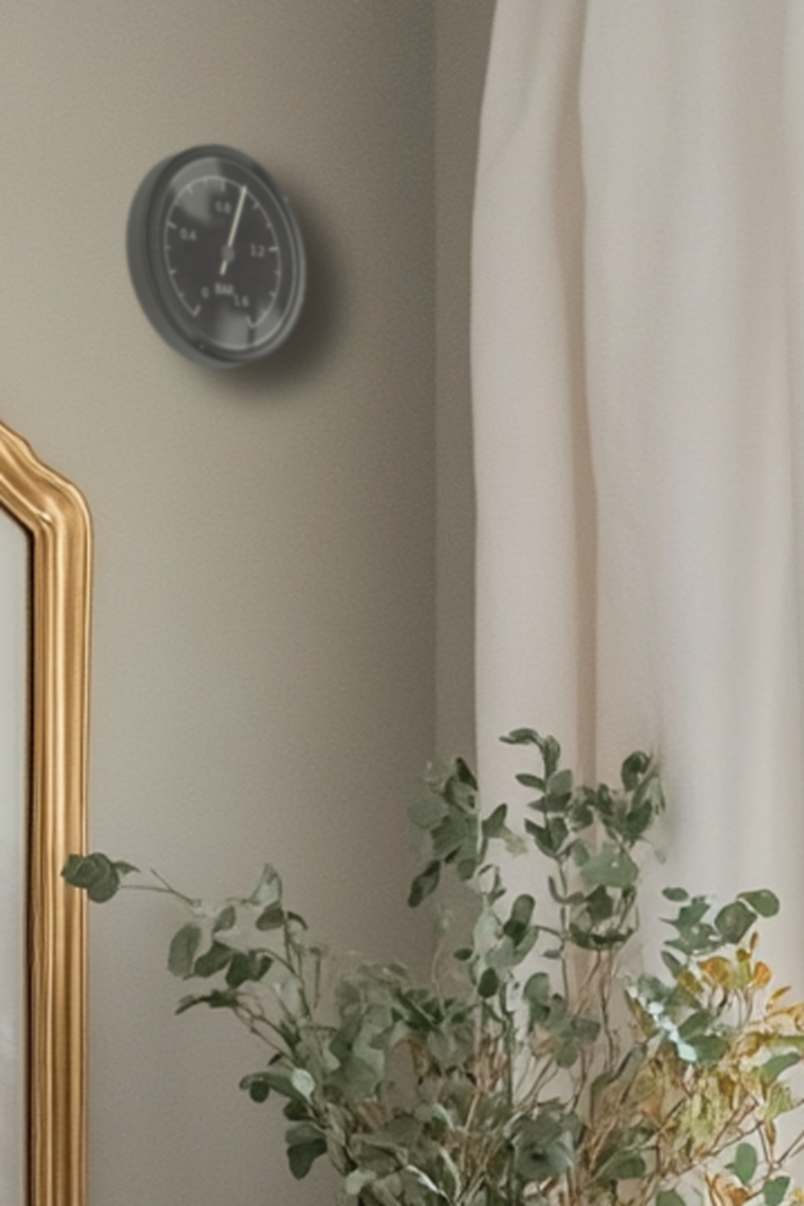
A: 0.9 bar
